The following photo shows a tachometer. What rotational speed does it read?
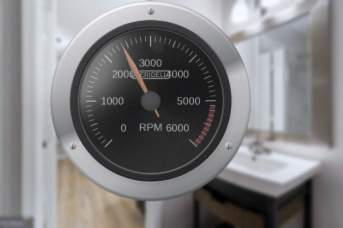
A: 2400 rpm
